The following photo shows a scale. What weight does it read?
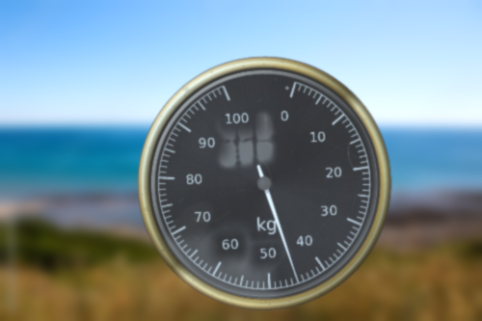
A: 45 kg
